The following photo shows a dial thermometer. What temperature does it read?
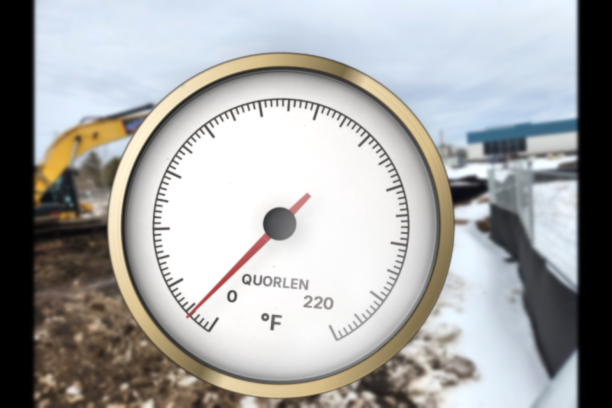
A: 8 °F
